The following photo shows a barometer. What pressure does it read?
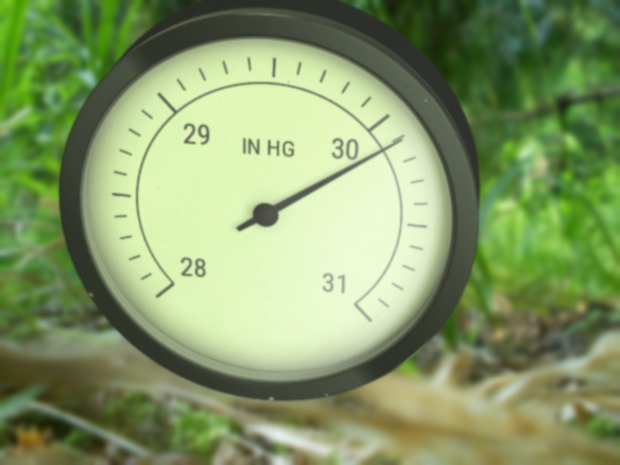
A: 30.1 inHg
